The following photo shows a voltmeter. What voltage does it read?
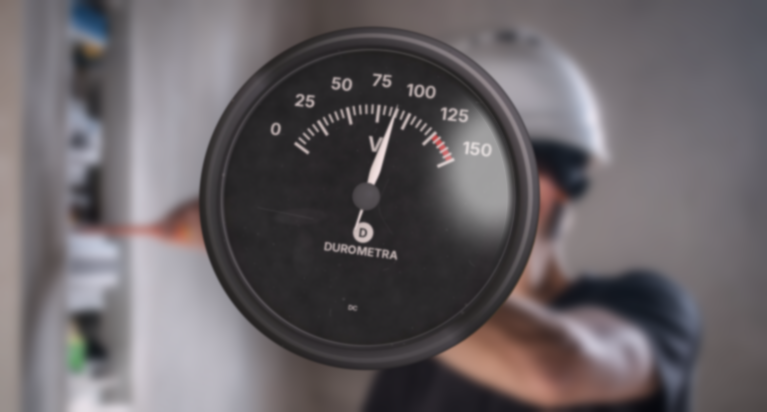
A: 90 V
